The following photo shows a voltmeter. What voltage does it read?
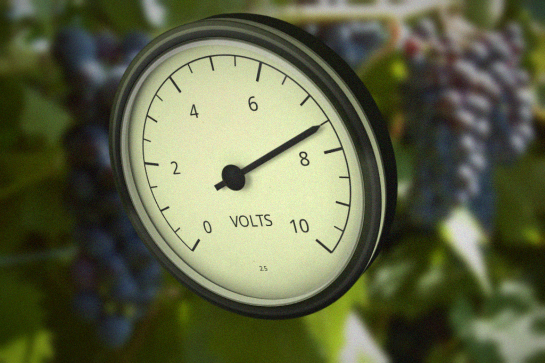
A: 7.5 V
